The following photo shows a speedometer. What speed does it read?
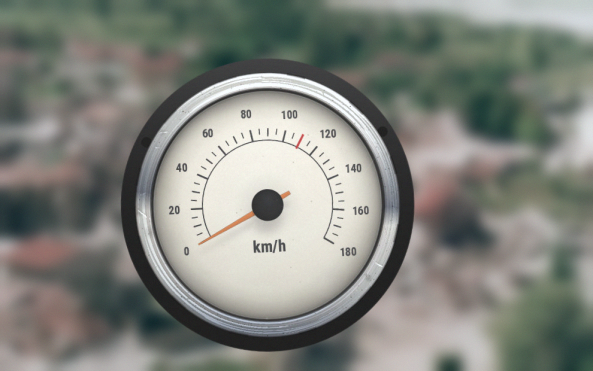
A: 0 km/h
